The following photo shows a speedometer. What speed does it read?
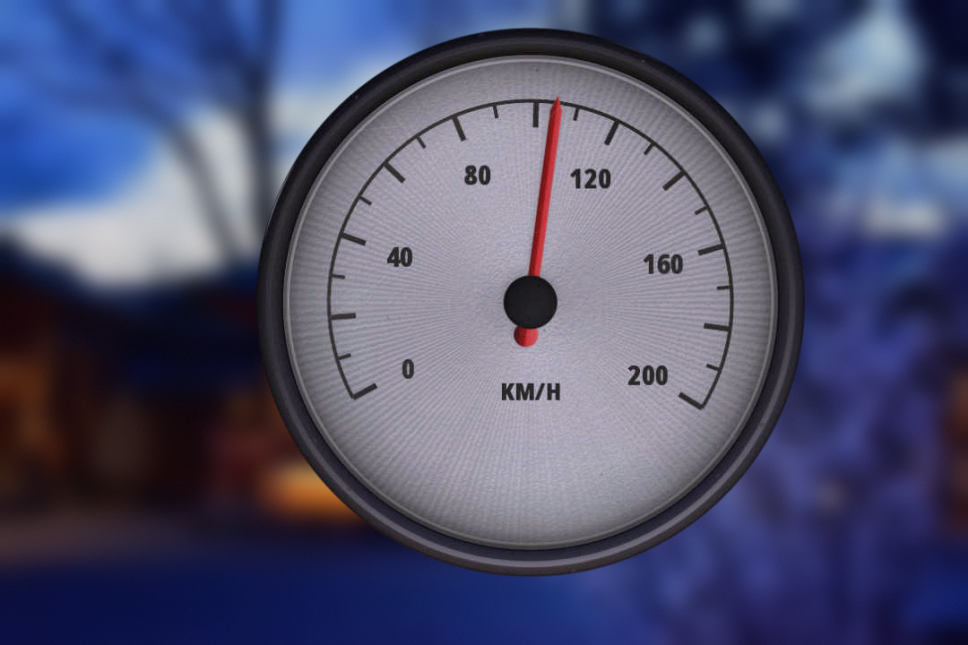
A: 105 km/h
